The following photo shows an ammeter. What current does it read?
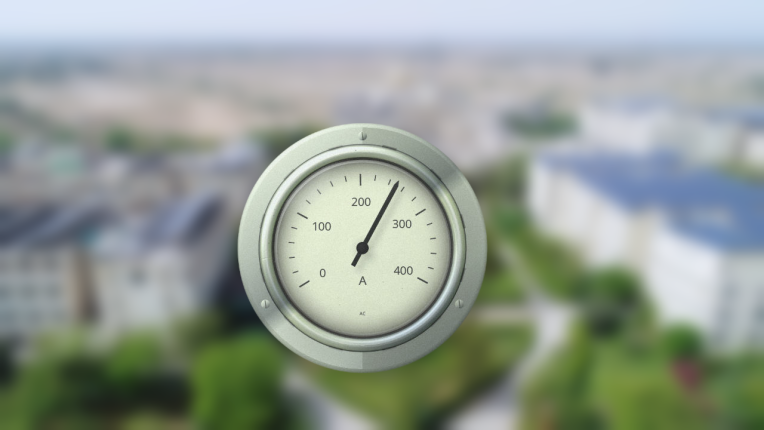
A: 250 A
